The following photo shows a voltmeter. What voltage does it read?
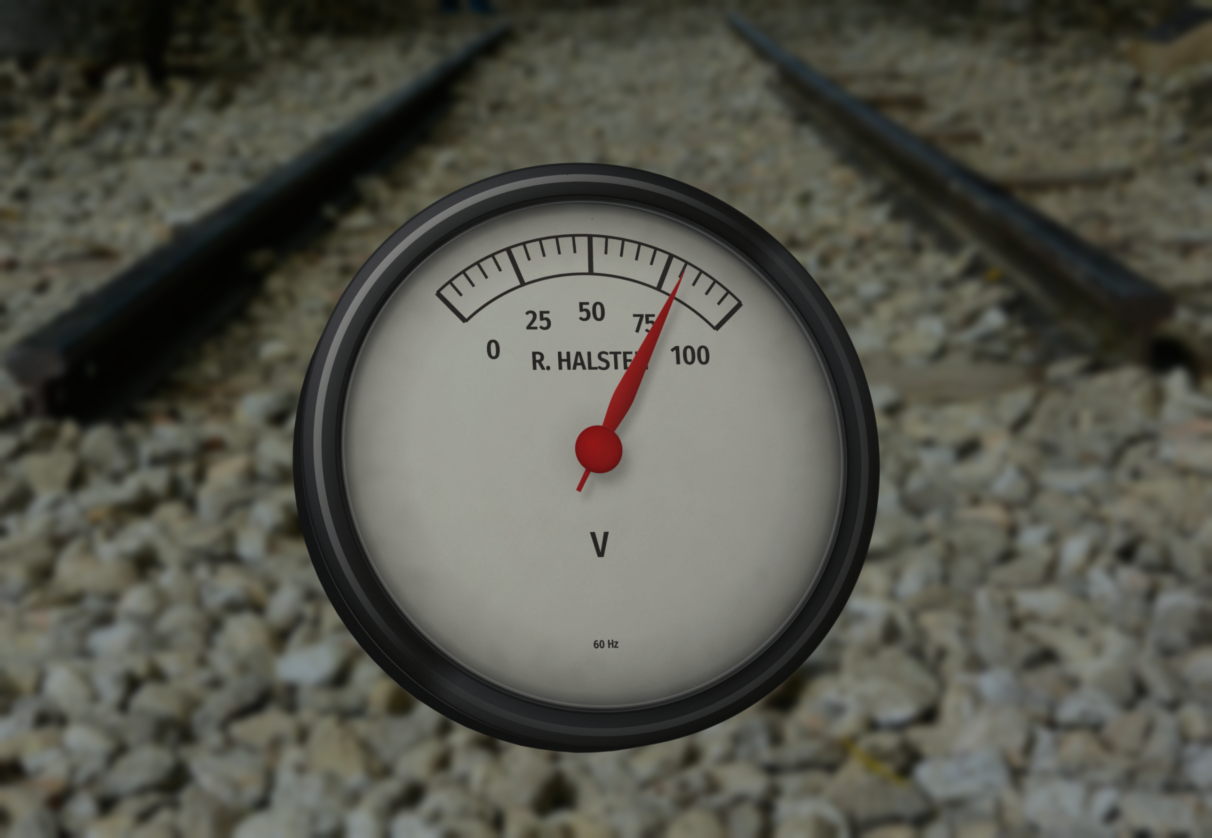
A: 80 V
